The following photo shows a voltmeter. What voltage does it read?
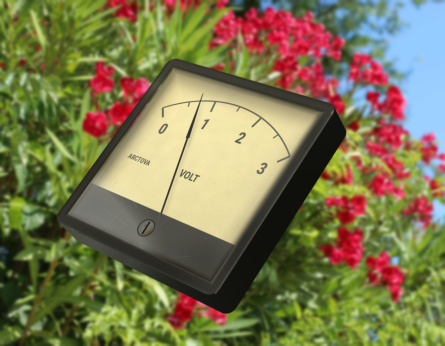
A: 0.75 V
